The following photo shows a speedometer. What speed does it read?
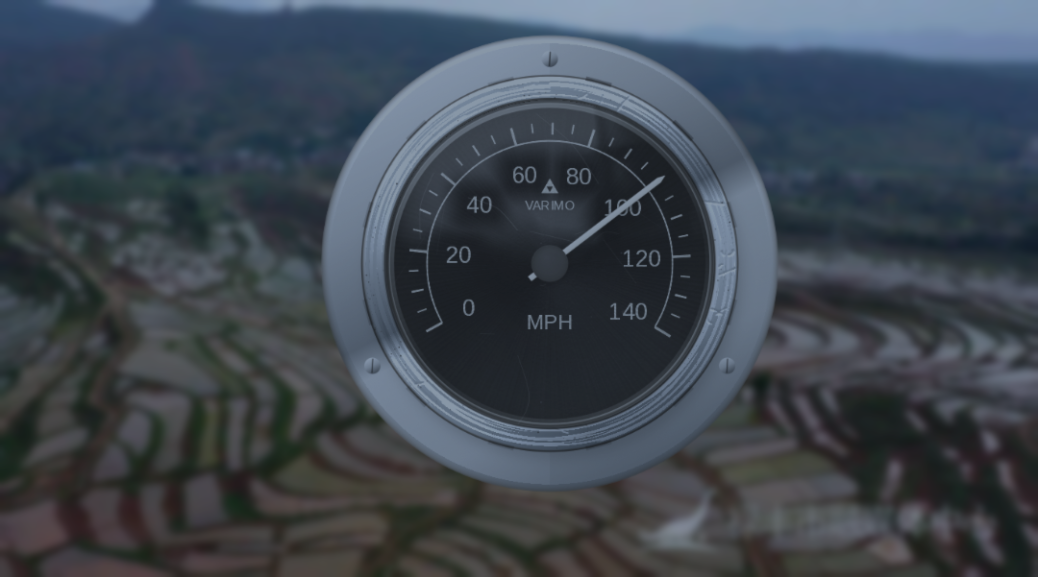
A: 100 mph
